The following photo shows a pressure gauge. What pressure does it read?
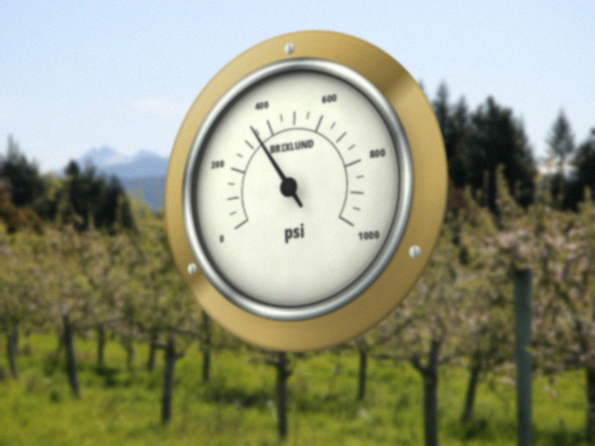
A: 350 psi
